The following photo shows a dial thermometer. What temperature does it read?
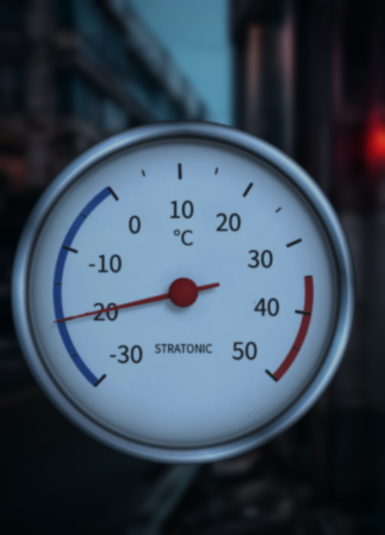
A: -20 °C
